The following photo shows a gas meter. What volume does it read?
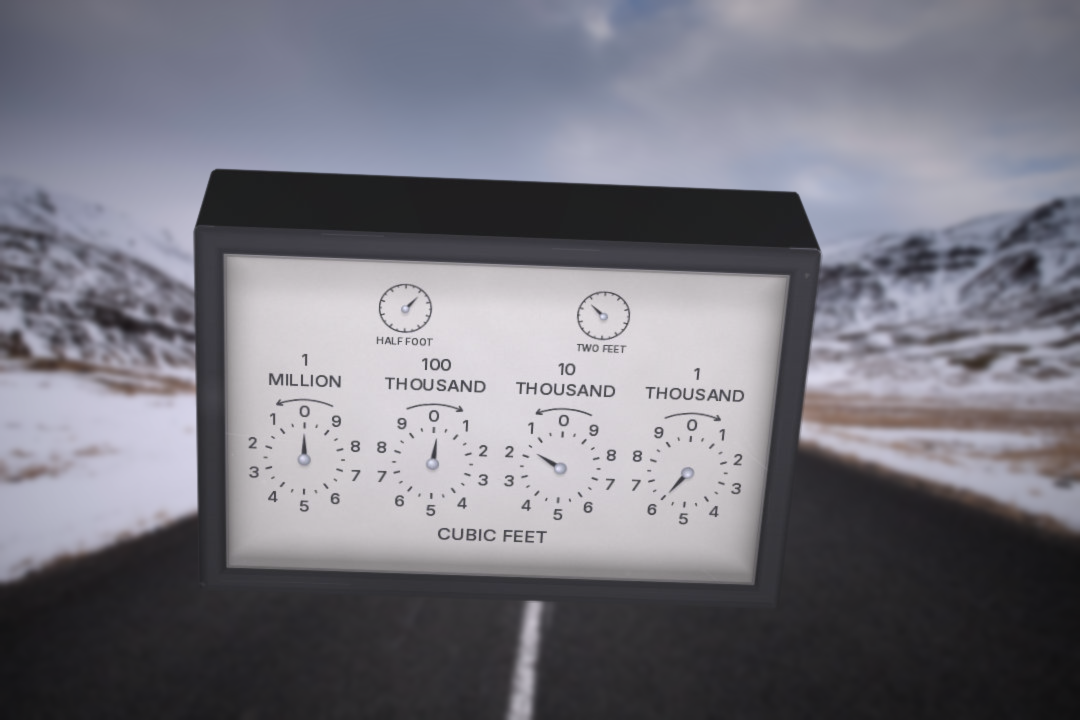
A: 1600 ft³
